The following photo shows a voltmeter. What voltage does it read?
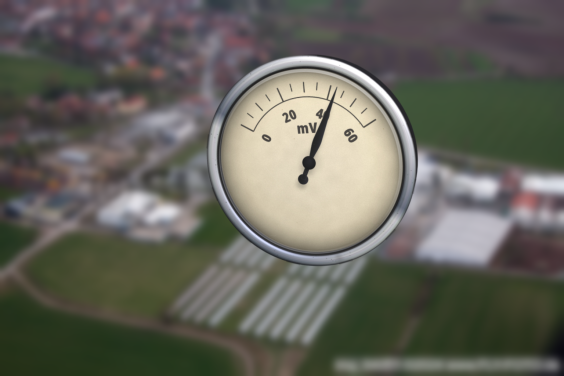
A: 42.5 mV
